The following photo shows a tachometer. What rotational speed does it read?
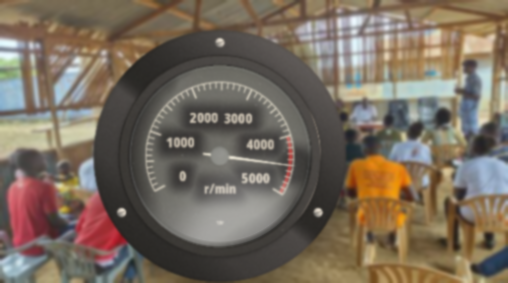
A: 4500 rpm
